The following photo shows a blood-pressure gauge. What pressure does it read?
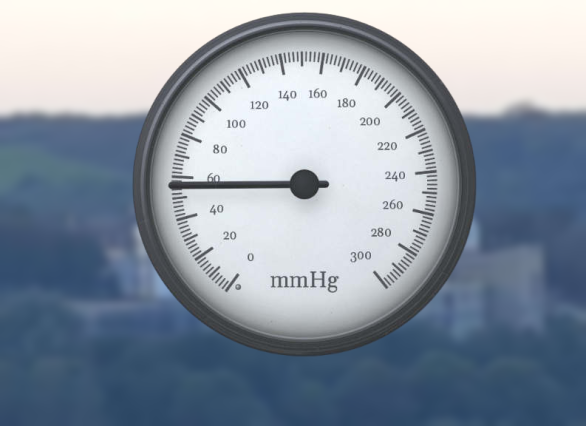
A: 56 mmHg
